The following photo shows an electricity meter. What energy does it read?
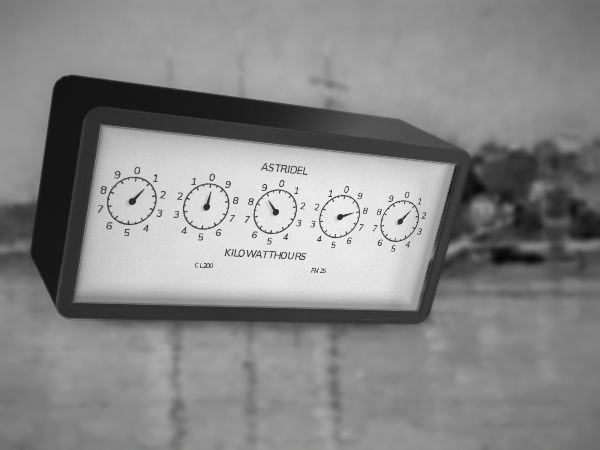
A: 9881 kWh
